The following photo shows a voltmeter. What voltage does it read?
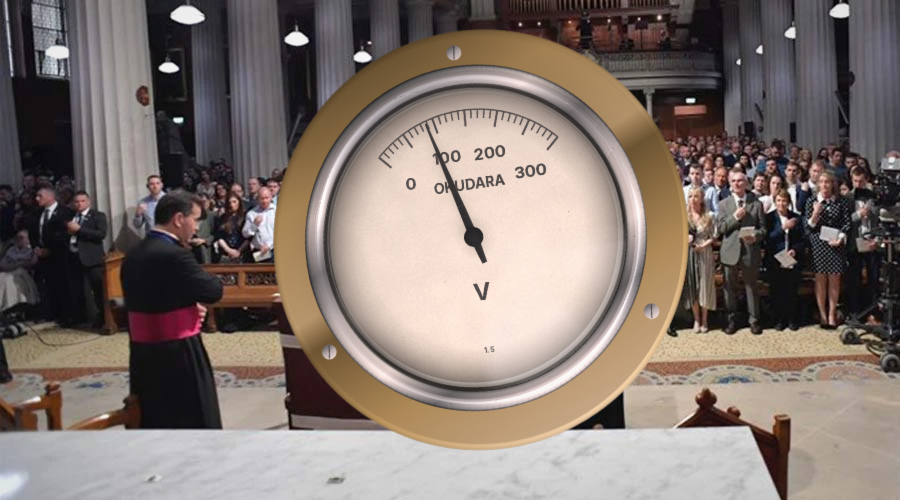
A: 90 V
